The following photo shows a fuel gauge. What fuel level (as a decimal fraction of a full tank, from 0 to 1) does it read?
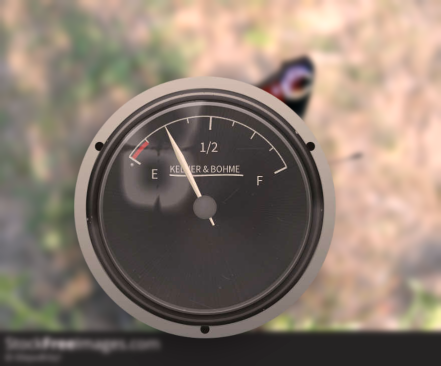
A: 0.25
